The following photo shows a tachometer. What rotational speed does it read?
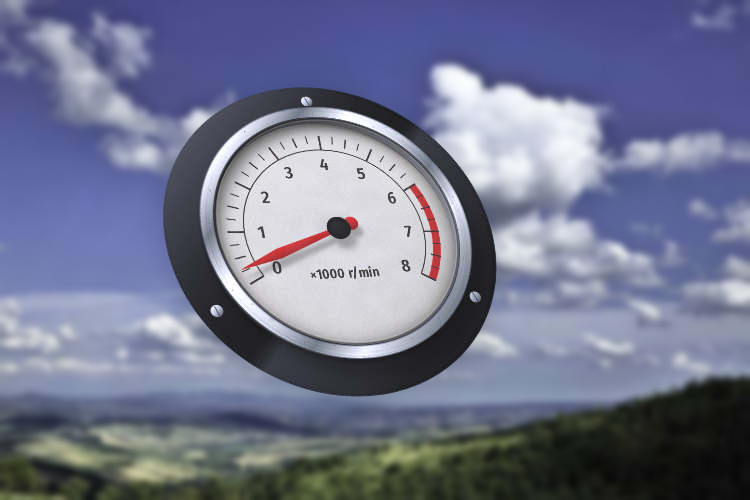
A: 250 rpm
